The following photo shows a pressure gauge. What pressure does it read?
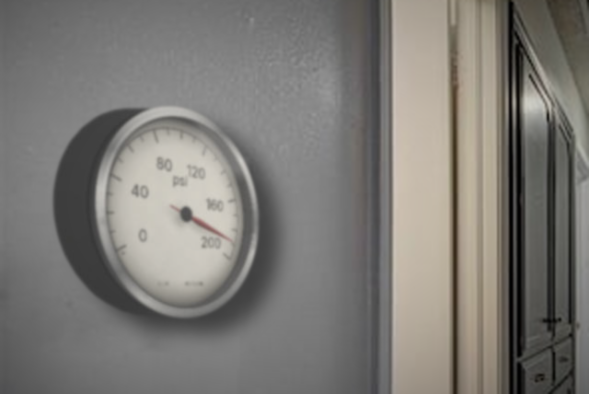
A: 190 psi
